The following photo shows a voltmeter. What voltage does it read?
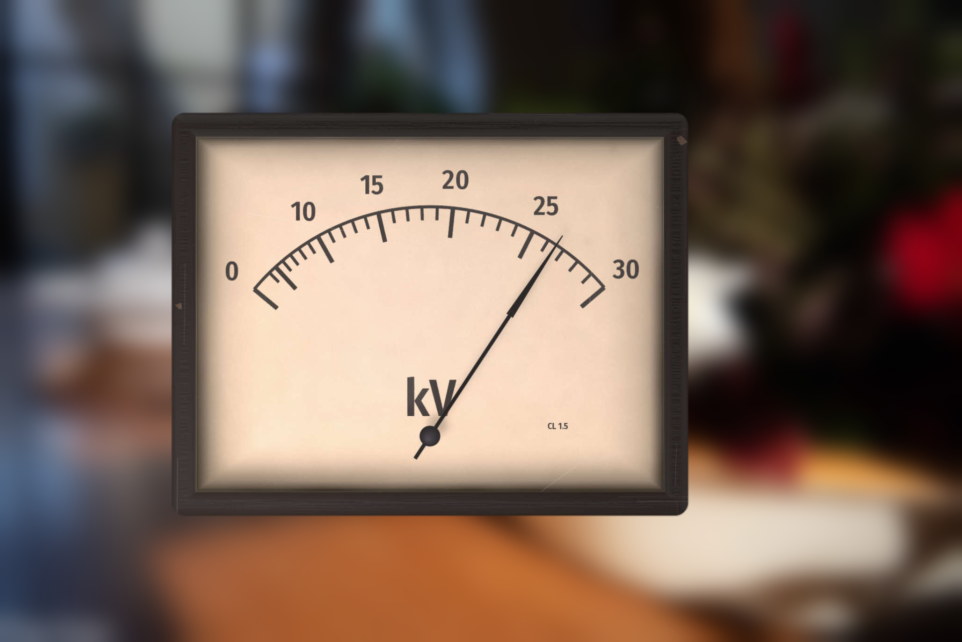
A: 26.5 kV
